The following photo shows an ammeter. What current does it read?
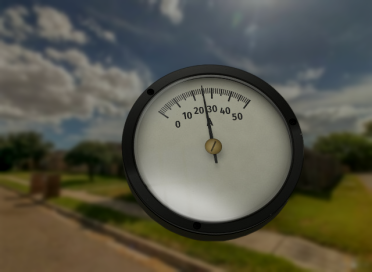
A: 25 A
